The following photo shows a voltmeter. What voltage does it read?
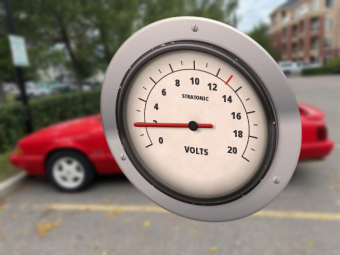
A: 2 V
